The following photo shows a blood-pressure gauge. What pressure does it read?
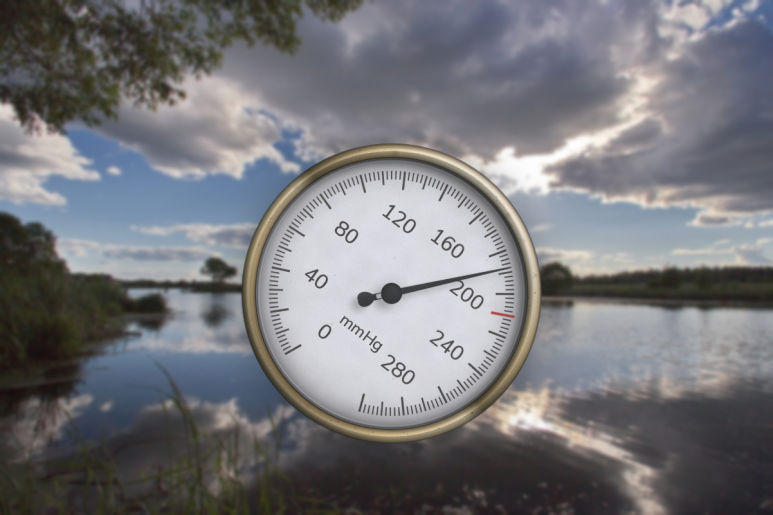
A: 188 mmHg
